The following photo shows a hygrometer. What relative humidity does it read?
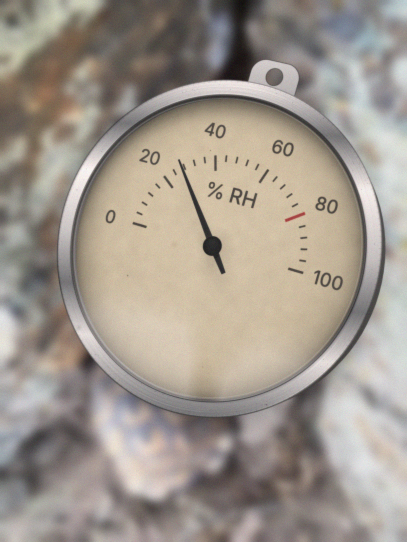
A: 28 %
